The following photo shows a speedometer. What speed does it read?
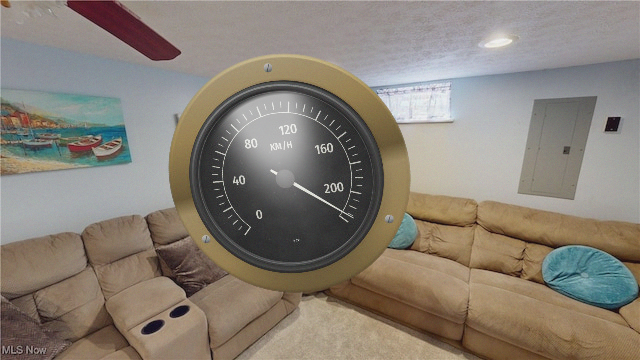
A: 215 km/h
